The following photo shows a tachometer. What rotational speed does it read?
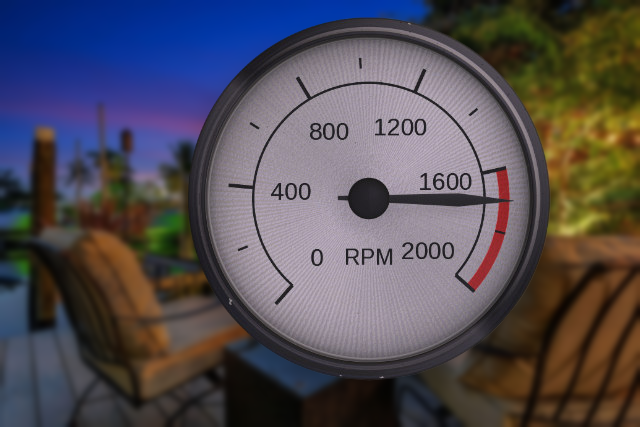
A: 1700 rpm
